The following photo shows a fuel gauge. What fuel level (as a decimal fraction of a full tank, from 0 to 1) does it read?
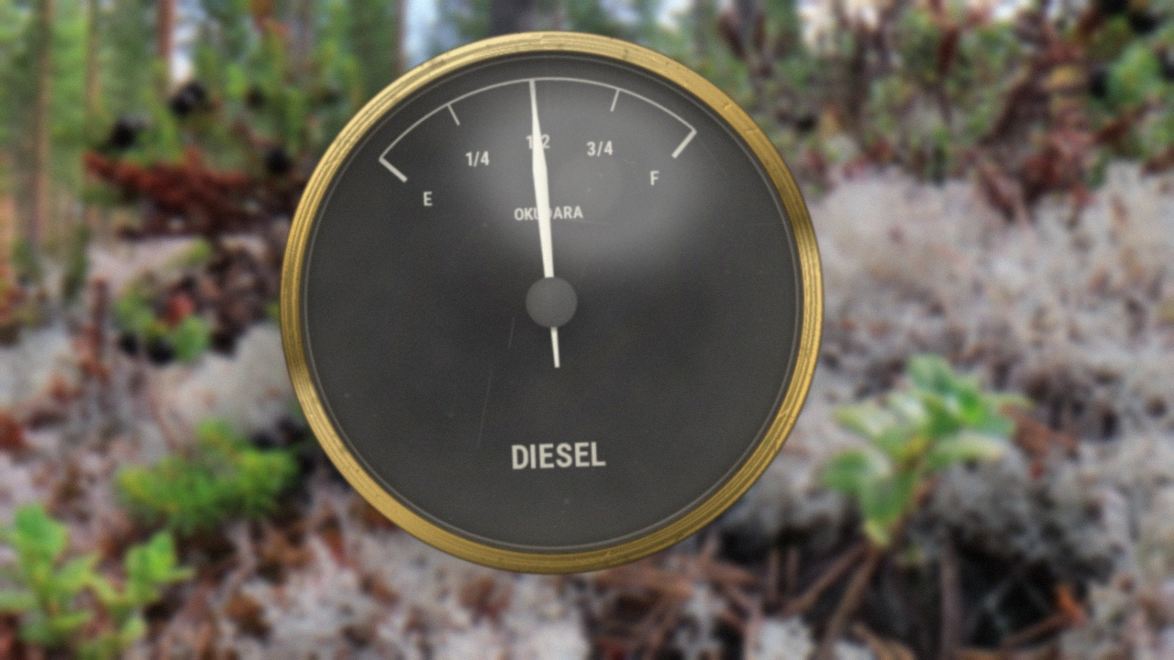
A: 0.5
